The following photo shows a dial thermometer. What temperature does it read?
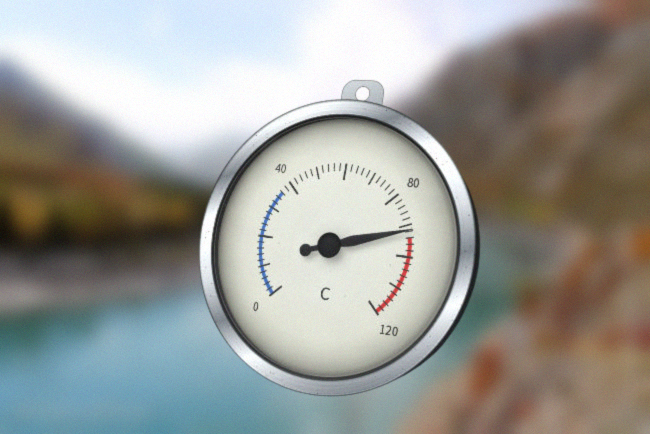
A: 92 °C
